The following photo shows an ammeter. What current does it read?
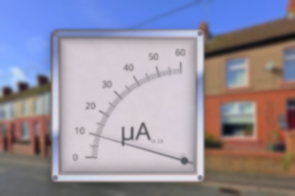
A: 10 µA
